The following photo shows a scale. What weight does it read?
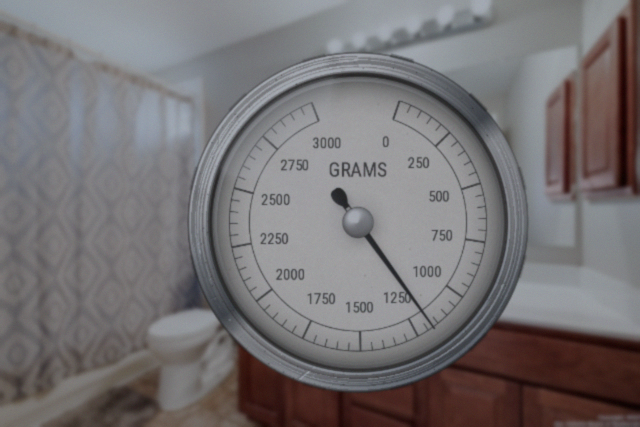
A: 1175 g
